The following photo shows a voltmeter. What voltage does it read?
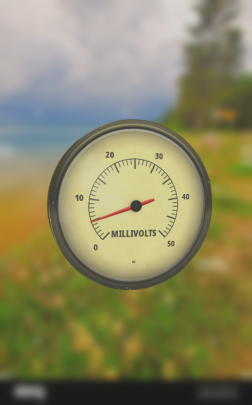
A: 5 mV
